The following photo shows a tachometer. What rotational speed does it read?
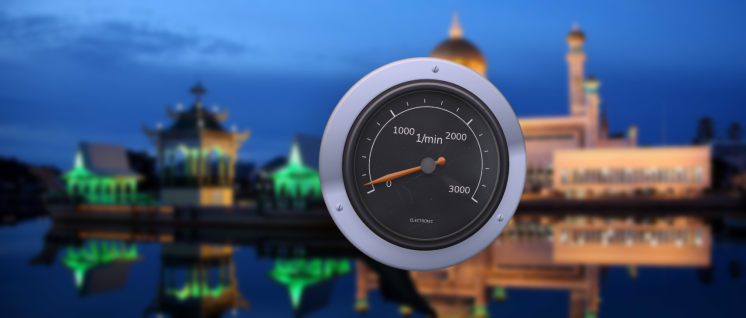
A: 100 rpm
